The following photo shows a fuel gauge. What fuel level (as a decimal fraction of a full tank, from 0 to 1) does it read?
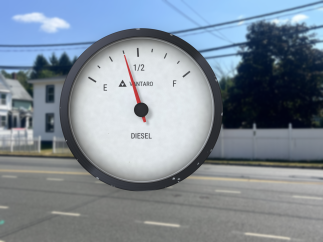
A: 0.375
